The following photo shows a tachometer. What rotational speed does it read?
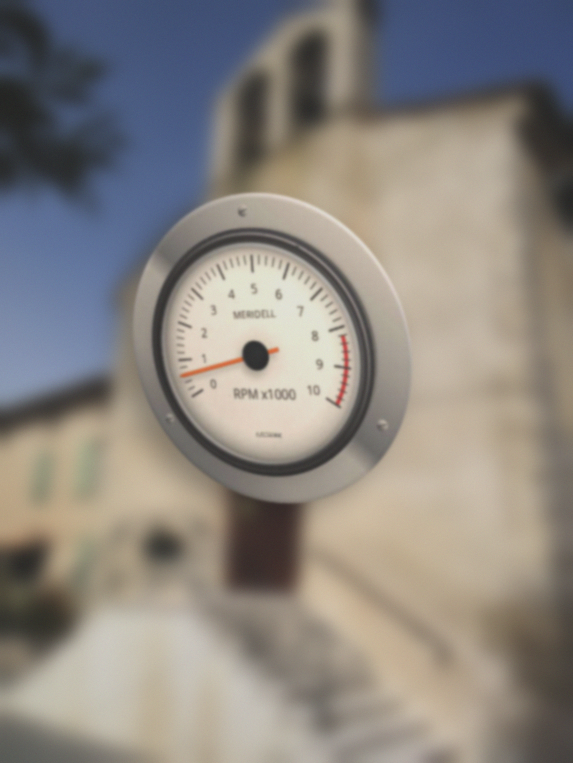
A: 600 rpm
